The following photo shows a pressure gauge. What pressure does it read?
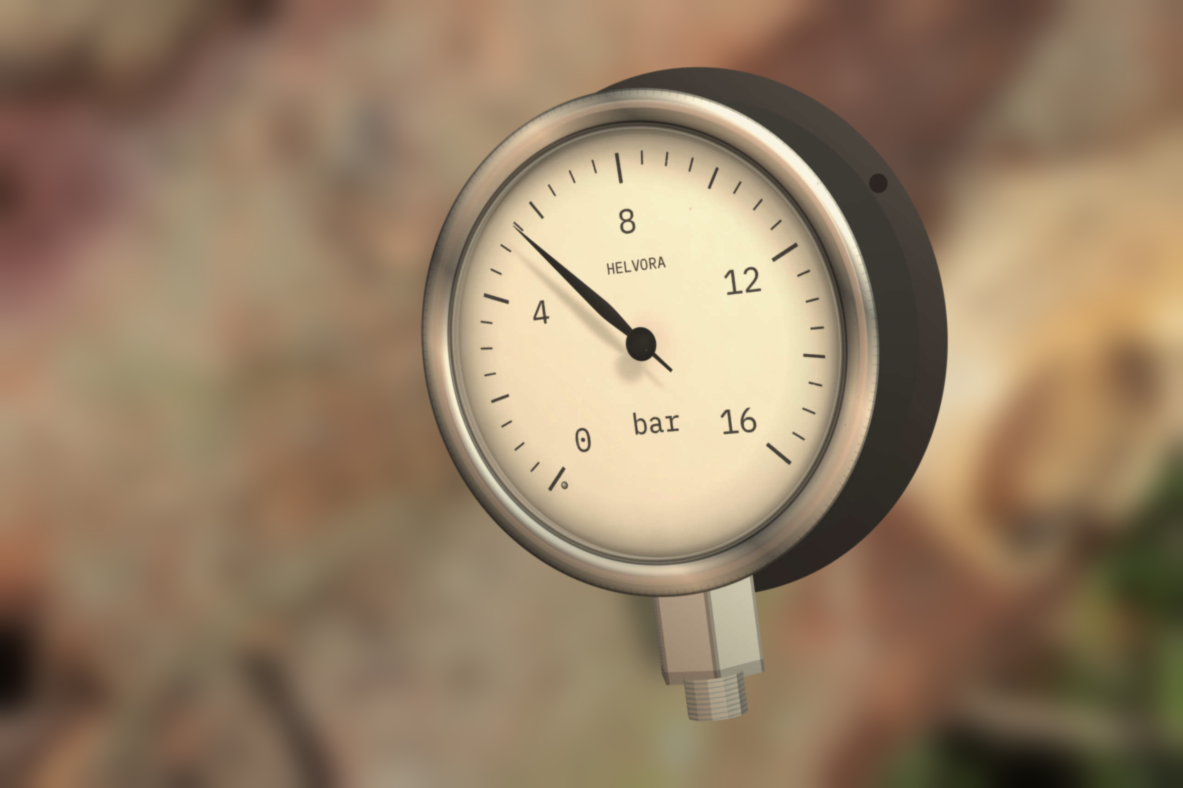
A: 5.5 bar
